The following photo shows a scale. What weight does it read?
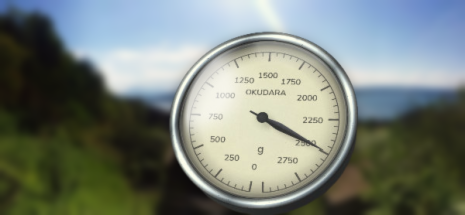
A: 2500 g
